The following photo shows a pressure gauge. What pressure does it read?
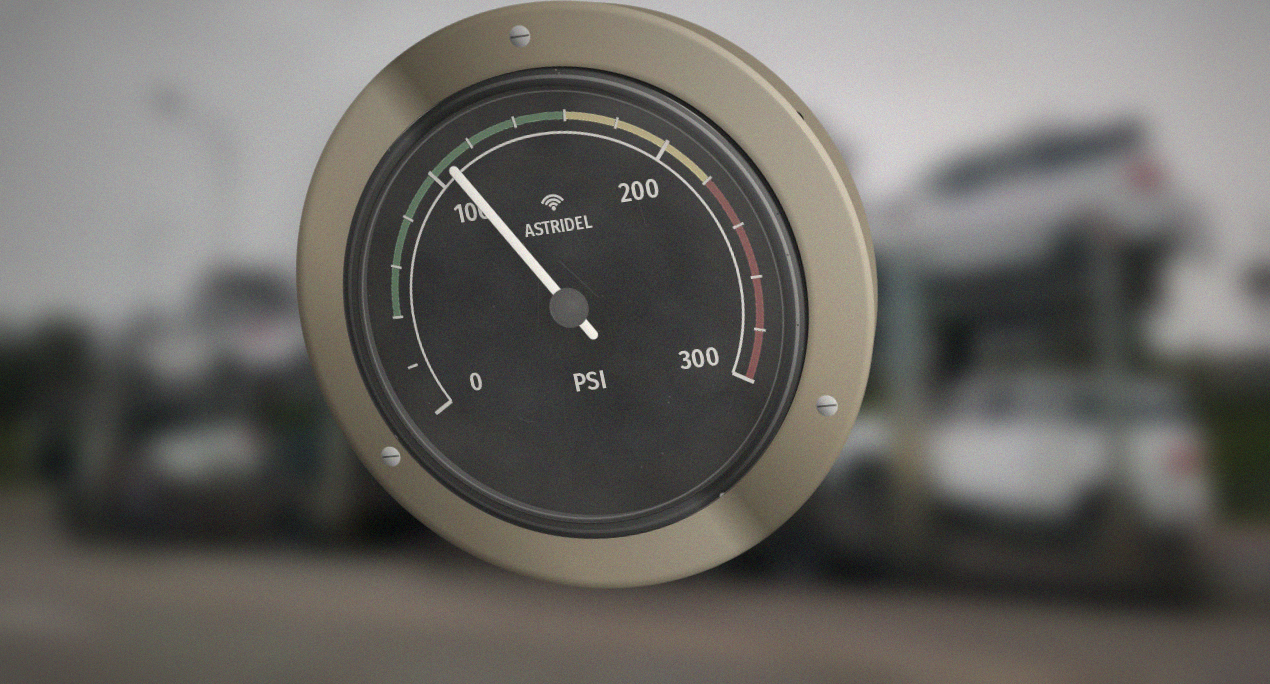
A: 110 psi
